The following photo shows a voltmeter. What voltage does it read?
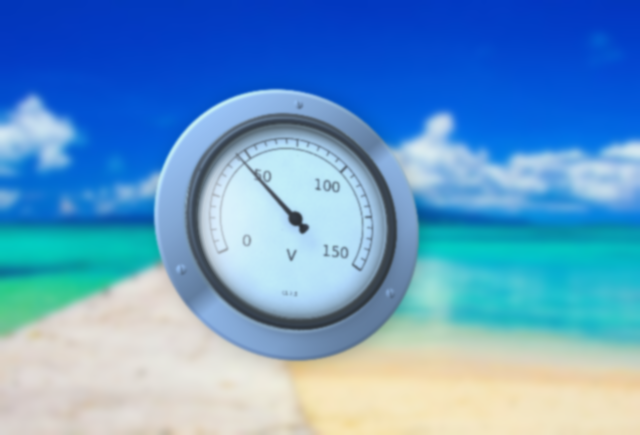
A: 45 V
